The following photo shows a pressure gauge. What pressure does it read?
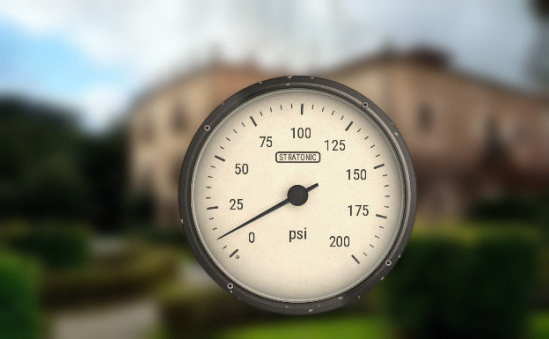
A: 10 psi
